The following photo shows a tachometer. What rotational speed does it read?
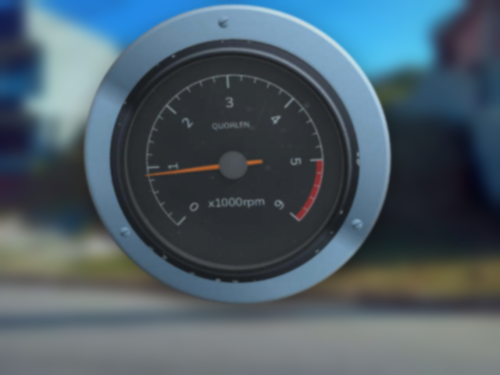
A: 900 rpm
